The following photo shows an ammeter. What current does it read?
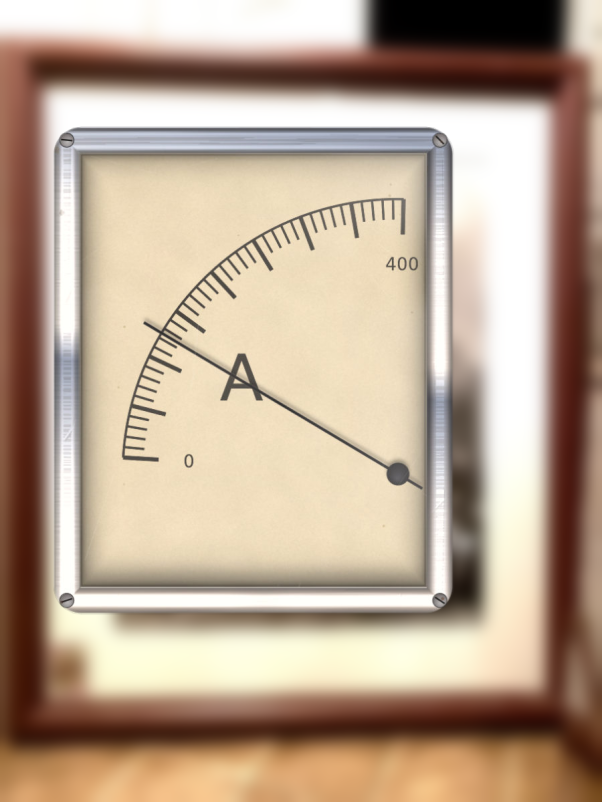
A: 125 A
